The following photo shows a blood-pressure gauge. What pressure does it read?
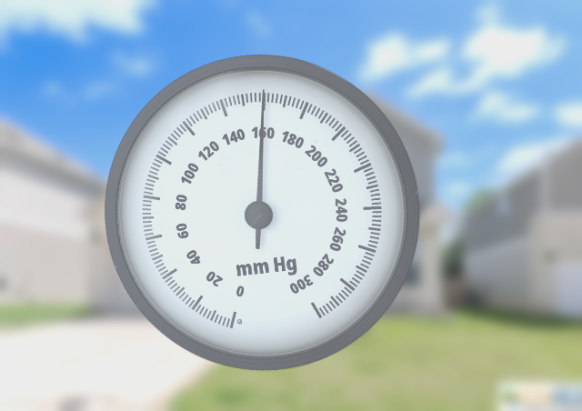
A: 160 mmHg
